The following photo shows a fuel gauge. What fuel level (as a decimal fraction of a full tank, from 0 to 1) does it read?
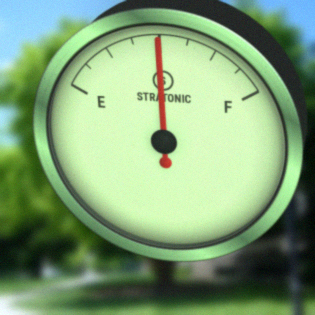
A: 0.5
